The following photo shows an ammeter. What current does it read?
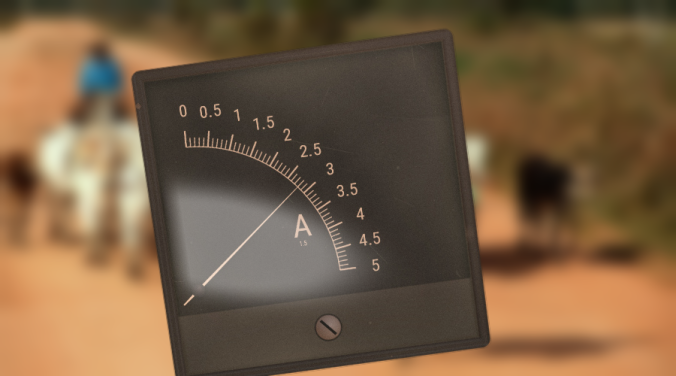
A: 2.8 A
